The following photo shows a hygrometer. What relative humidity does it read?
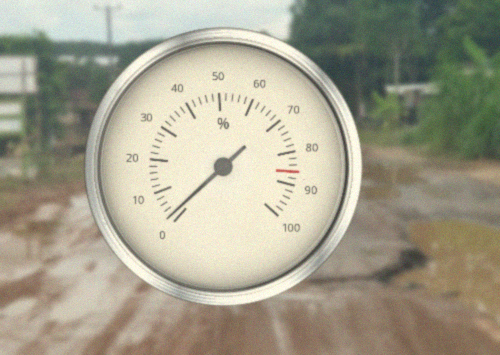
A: 2 %
